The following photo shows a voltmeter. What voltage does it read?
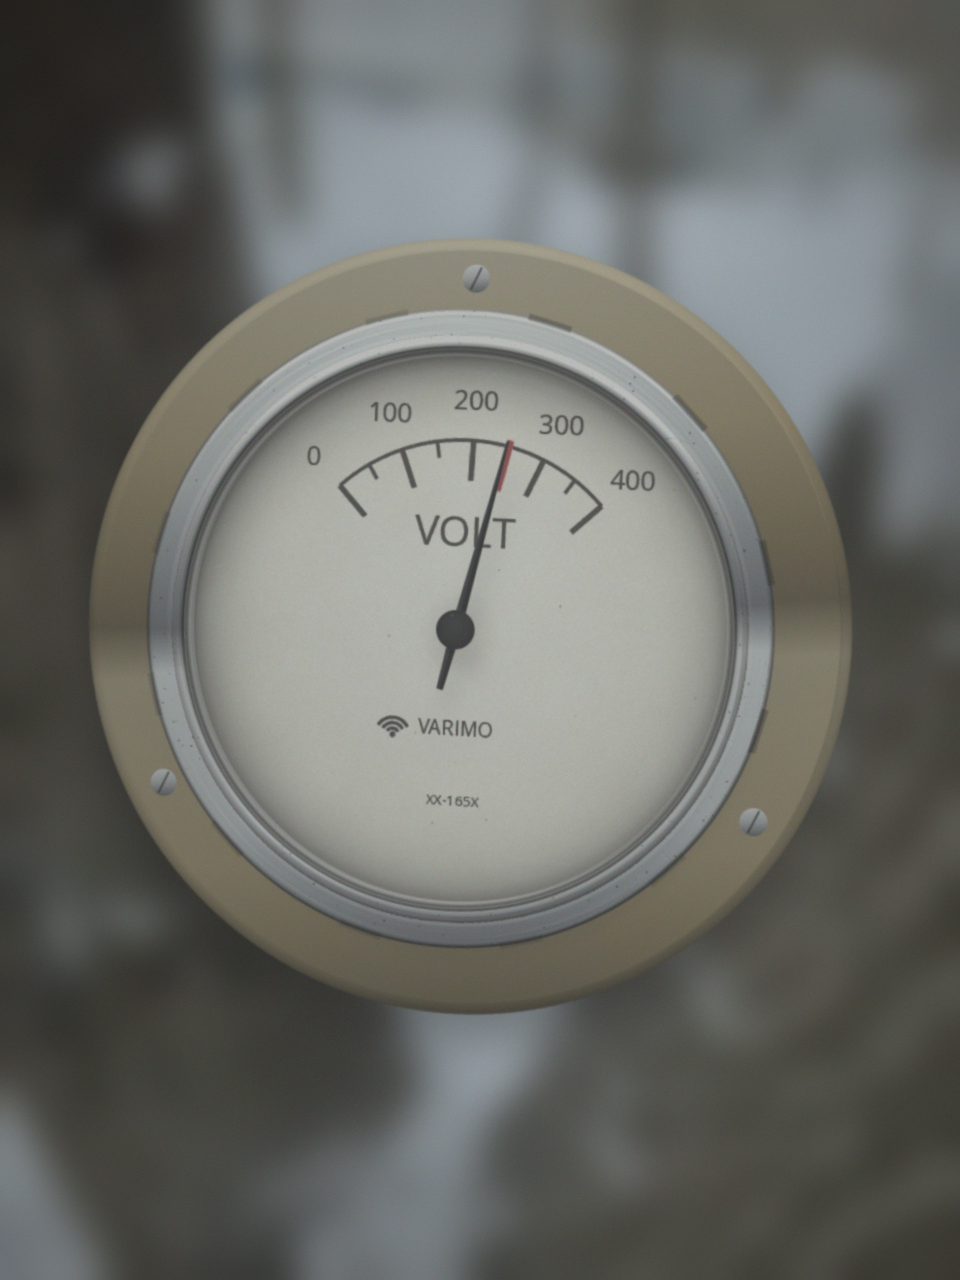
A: 250 V
